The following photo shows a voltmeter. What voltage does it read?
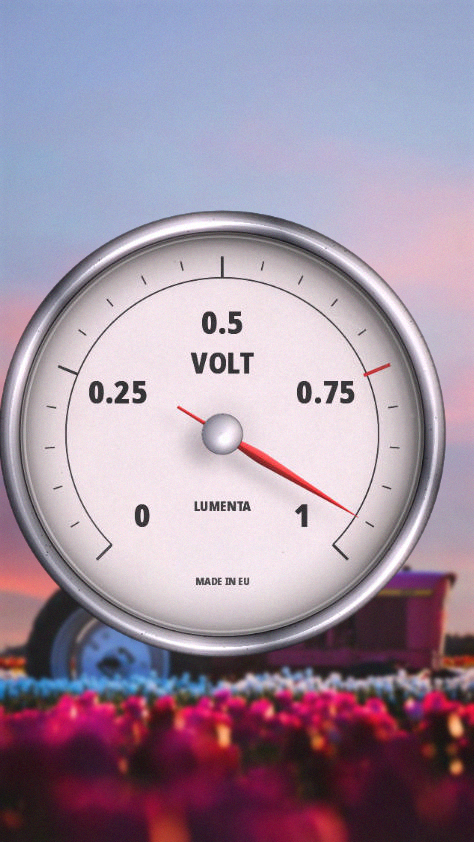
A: 0.95 V
